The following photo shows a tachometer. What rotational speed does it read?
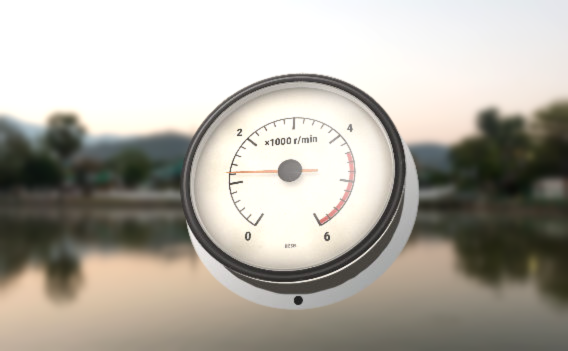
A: 1200 rpm
